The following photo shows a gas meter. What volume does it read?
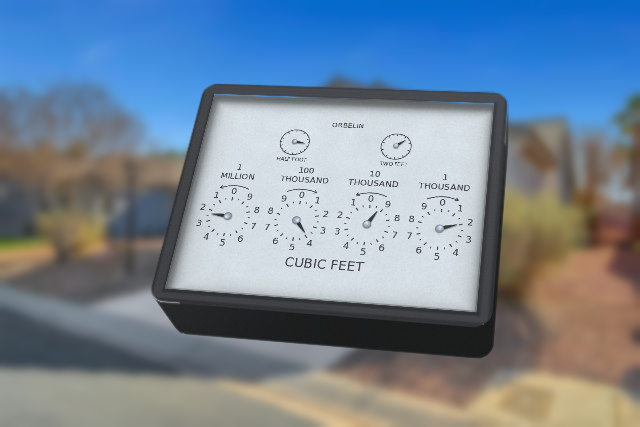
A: 239200 ft³
